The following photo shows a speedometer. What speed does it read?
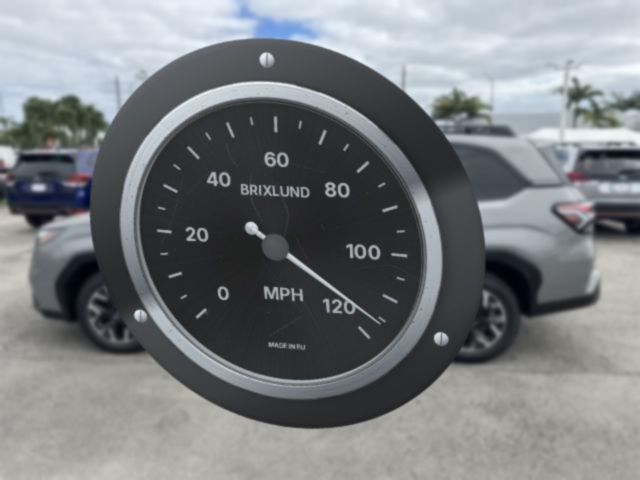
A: 115 mph
